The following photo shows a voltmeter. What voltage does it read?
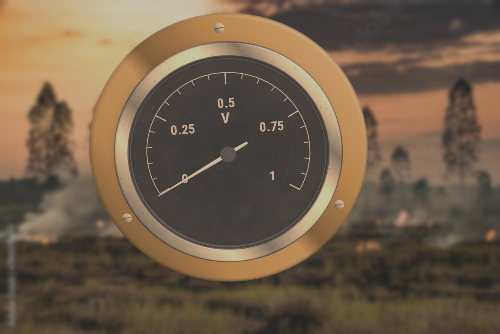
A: 0 V
